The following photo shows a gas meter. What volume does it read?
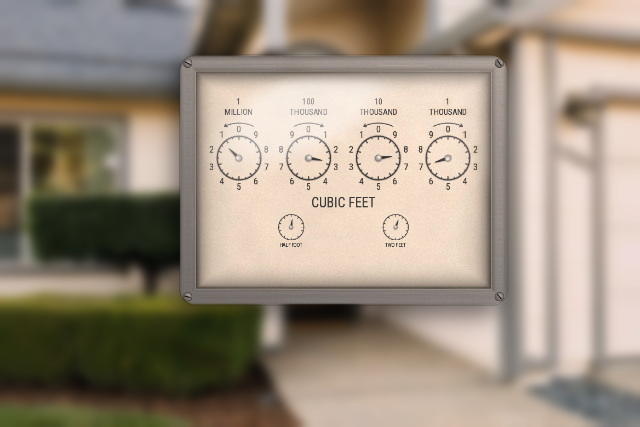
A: 127700 ft³
